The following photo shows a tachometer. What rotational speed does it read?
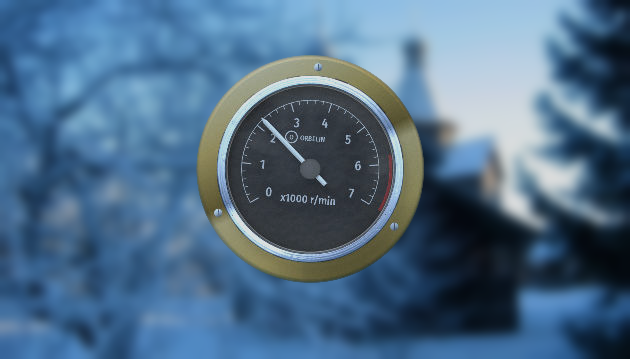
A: 2200 rpm
